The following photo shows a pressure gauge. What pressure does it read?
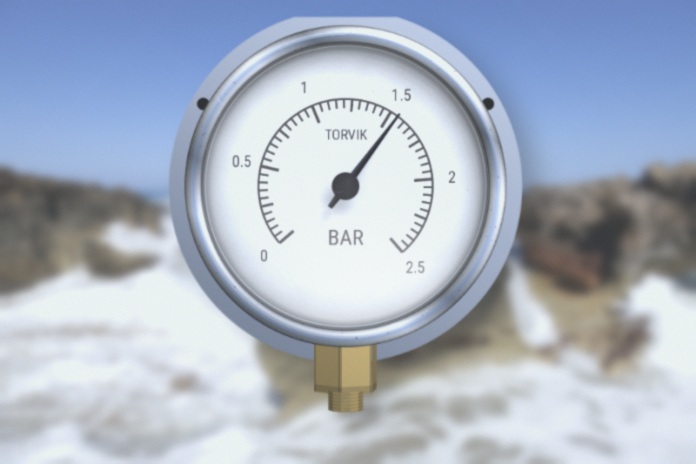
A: 1.55 bar
